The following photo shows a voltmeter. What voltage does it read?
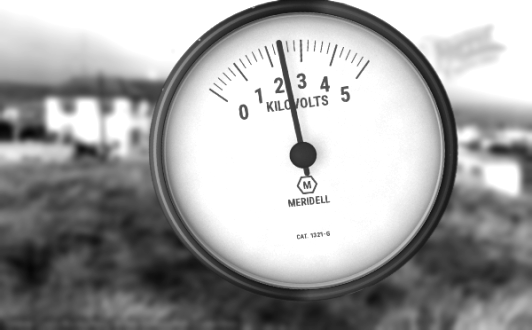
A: 2.4 kV
